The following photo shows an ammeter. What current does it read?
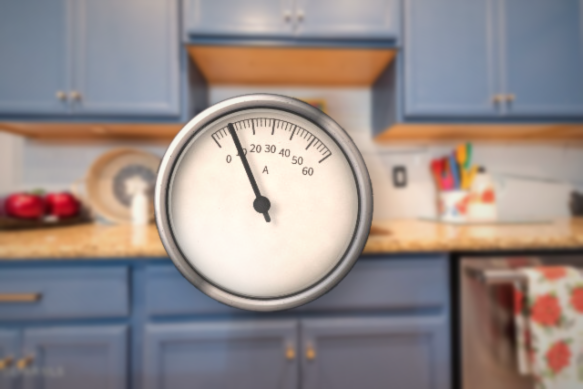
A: 10 A
